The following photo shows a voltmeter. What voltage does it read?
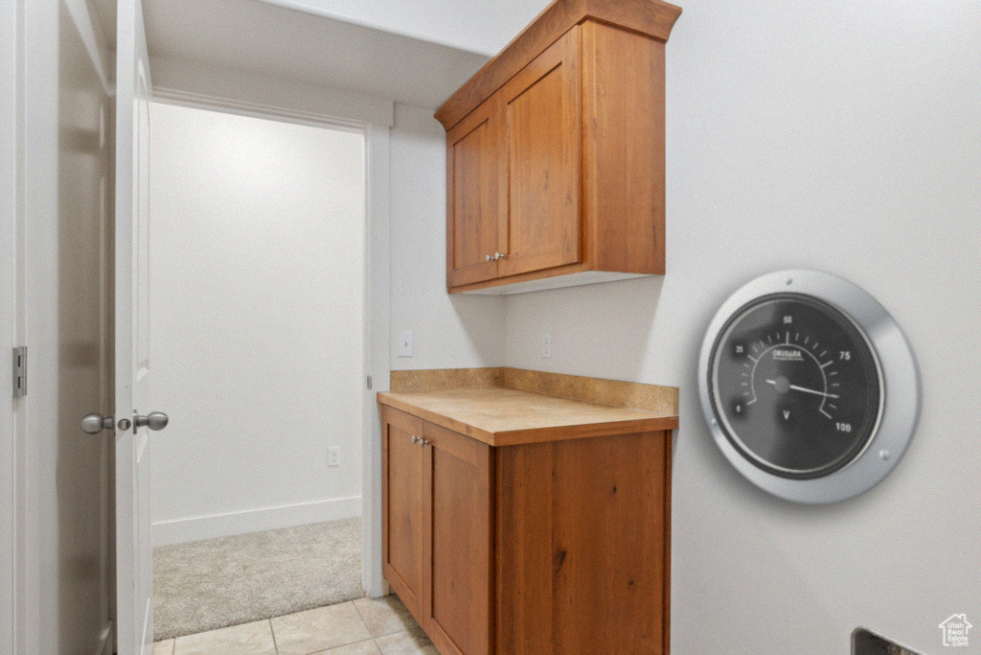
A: 90 V
